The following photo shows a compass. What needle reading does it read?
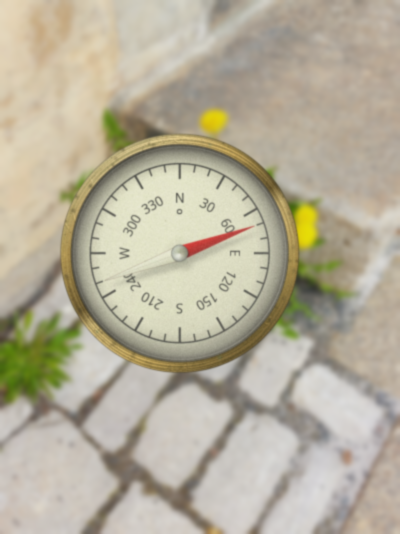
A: 70 °
